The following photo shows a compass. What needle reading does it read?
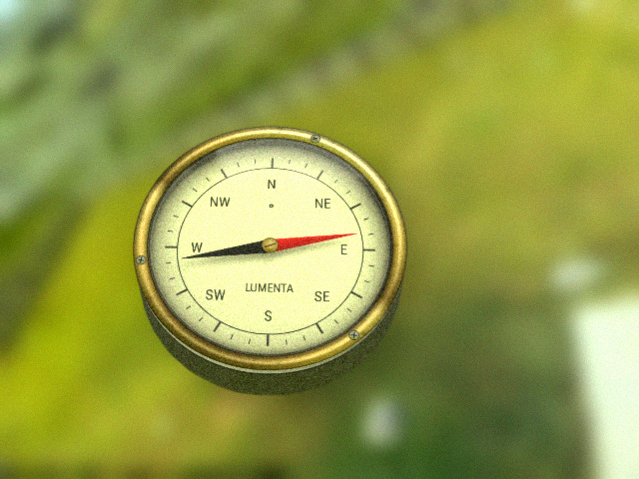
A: 80 °
